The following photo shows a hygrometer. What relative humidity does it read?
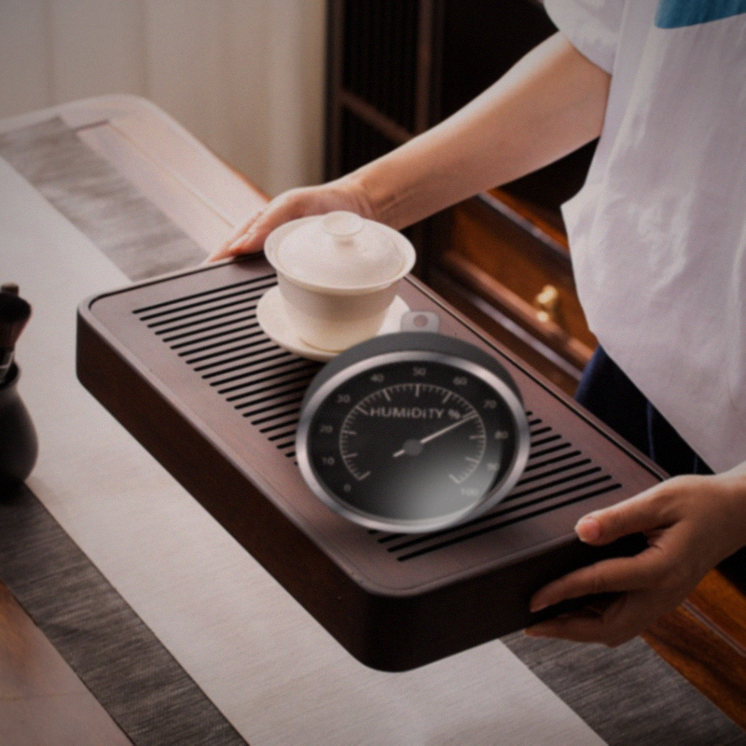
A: 70 %
